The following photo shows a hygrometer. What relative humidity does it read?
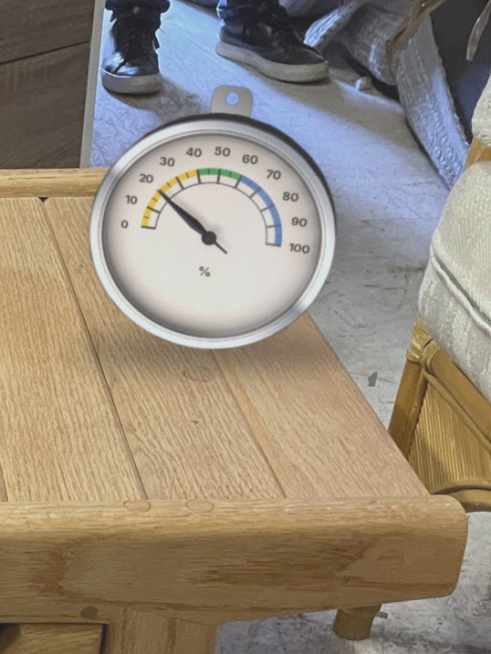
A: 20 %
